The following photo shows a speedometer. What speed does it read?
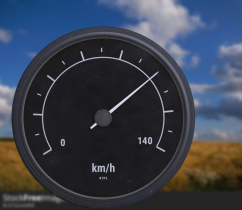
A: 100 km/h
